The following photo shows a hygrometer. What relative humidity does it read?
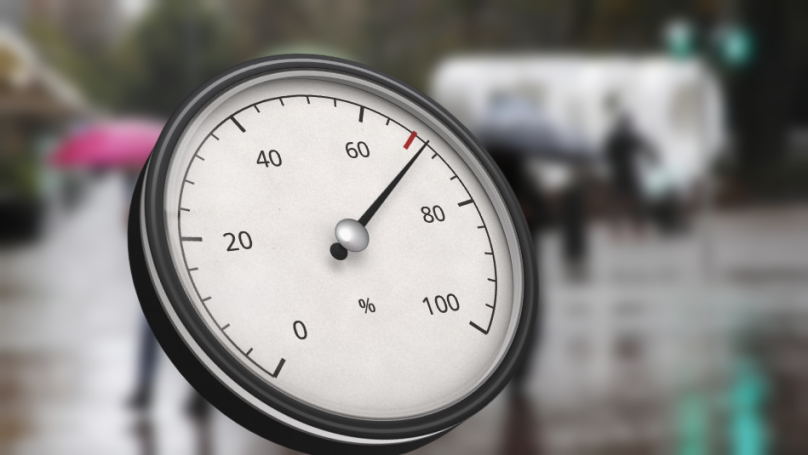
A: 70 %
